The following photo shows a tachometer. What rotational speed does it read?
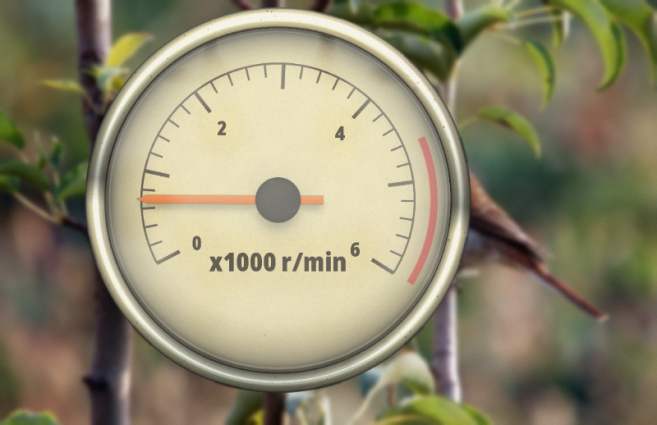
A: 700 rpm
